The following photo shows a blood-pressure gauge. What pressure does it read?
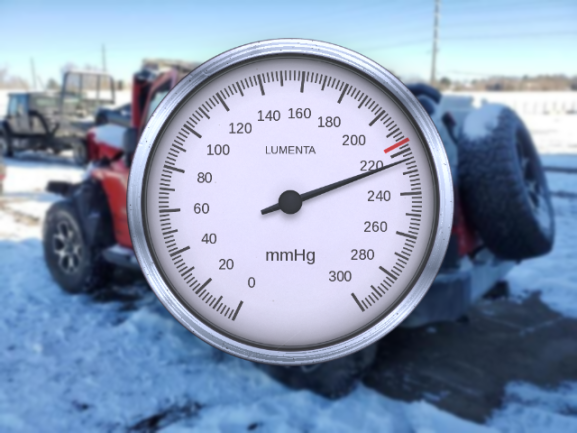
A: 224 mmHg
